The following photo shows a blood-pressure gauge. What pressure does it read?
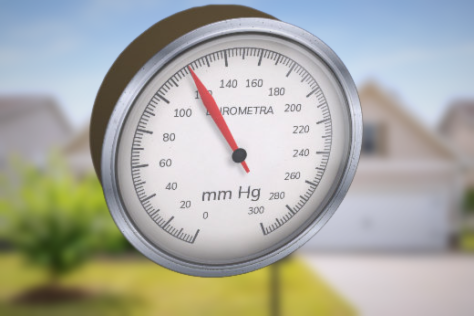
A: 120 mmHg
